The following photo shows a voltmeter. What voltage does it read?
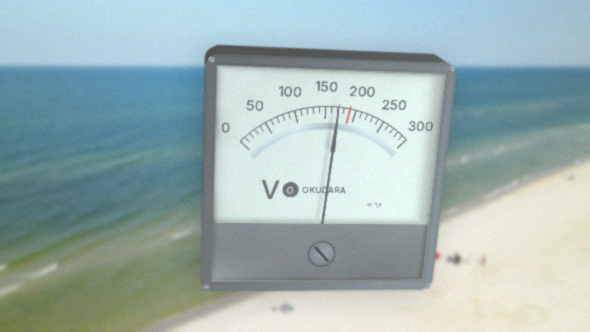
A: 170 V
